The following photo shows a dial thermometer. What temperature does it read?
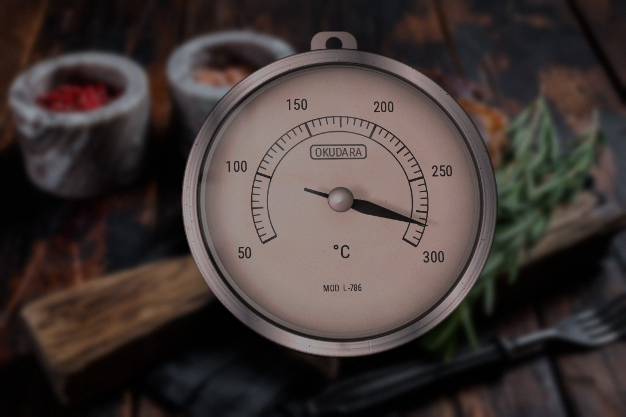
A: 285 °C
